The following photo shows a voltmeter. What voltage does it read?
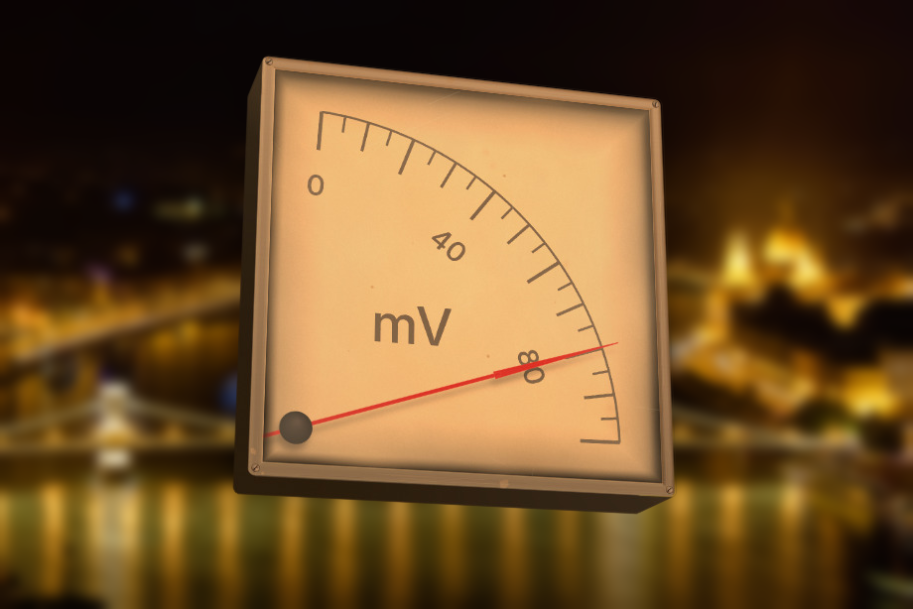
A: 80 mV
